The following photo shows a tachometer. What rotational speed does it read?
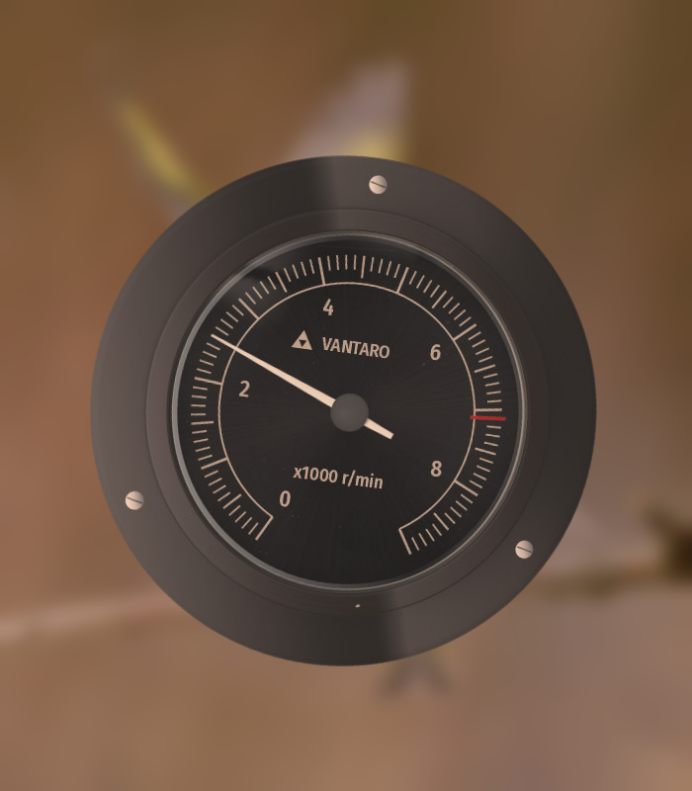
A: 2500 rpm
